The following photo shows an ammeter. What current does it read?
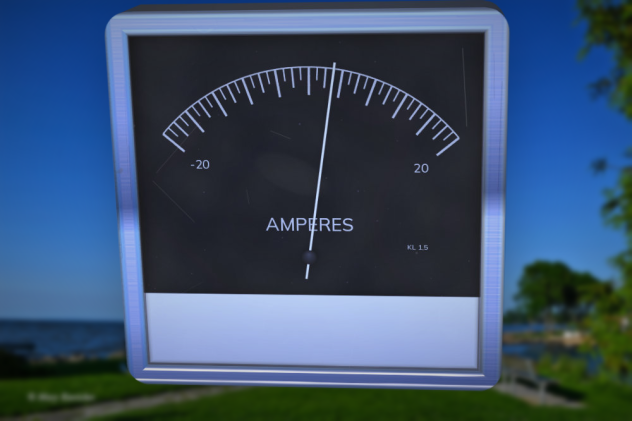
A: 3 A
